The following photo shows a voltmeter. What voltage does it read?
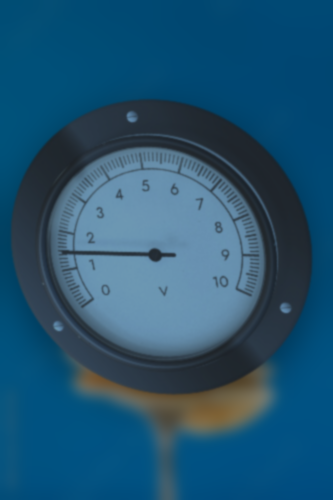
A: 1.5 V
